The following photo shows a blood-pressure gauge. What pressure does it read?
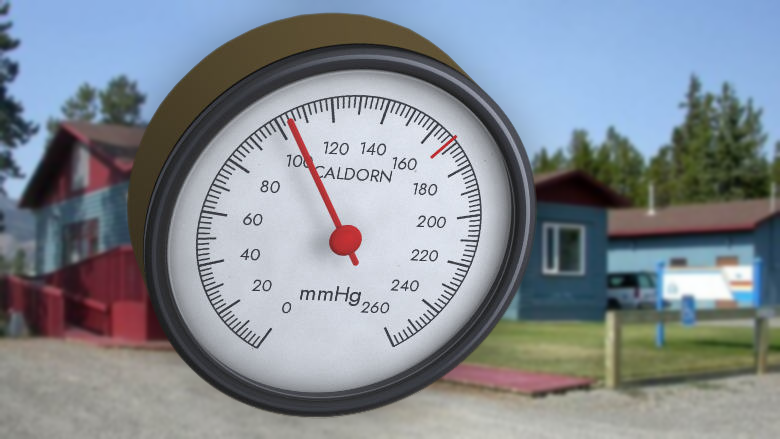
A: 104 mmHg
